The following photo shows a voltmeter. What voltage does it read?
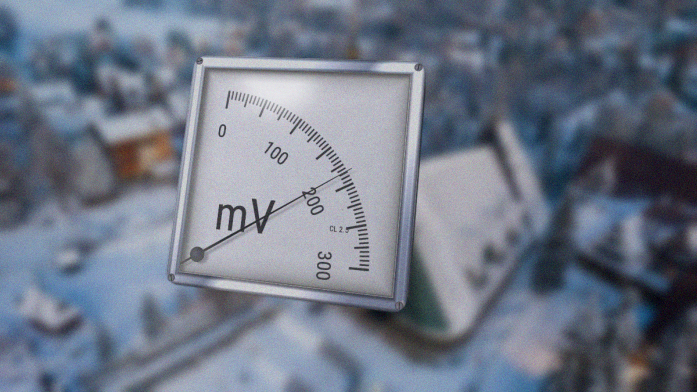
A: 185 mV
